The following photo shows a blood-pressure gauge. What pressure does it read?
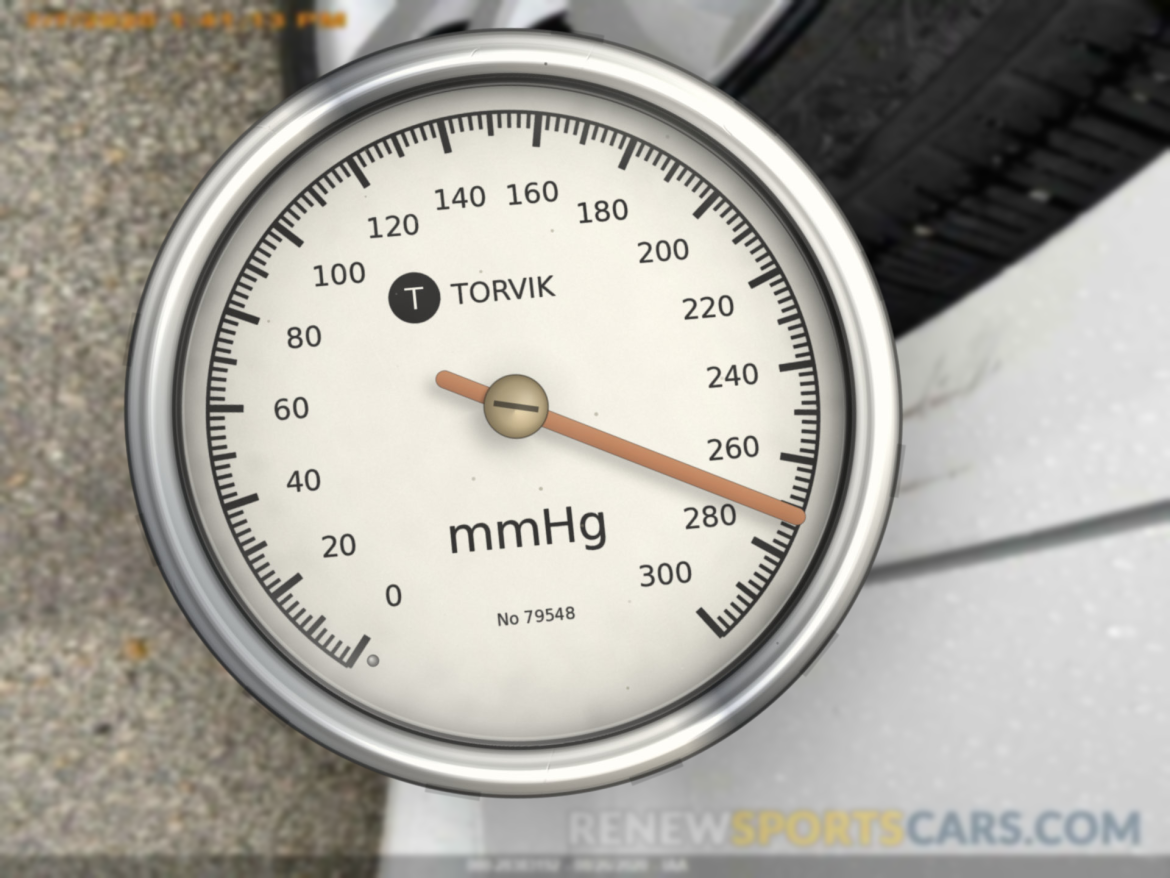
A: 272 mmHg
